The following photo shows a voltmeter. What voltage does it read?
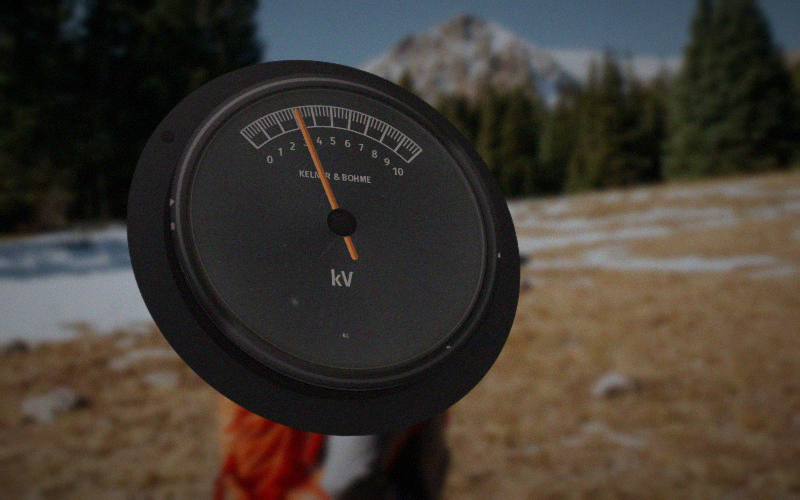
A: 3 kV
